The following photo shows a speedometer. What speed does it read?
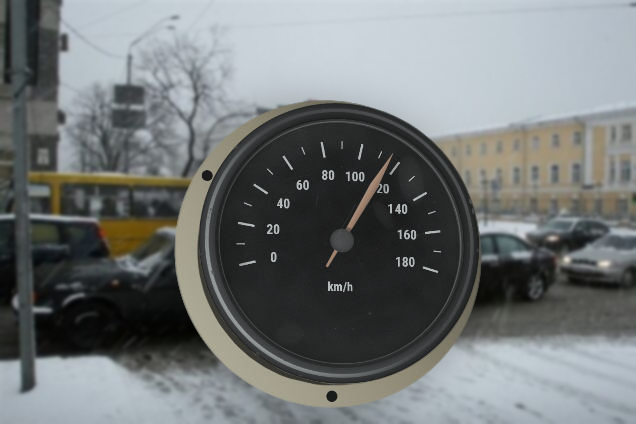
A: 115 km/h
